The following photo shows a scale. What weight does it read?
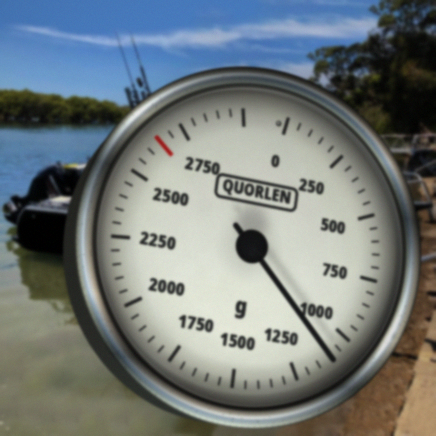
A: 1100 g
